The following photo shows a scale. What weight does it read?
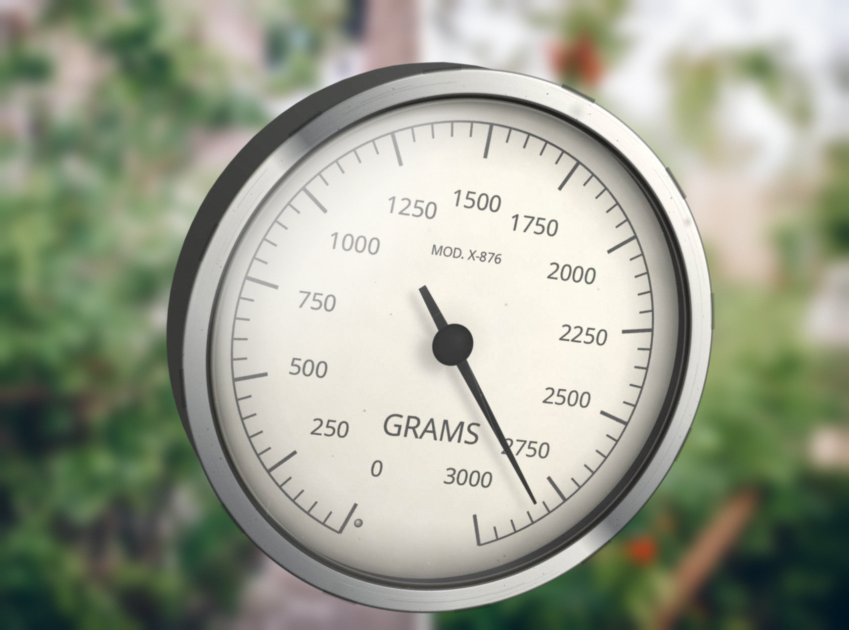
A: 2825 g
